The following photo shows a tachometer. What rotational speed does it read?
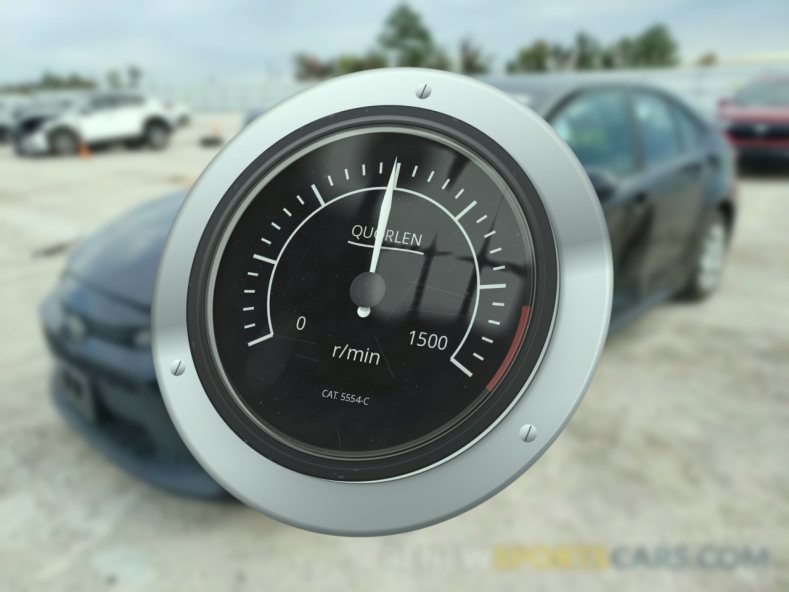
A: 750 rpm
